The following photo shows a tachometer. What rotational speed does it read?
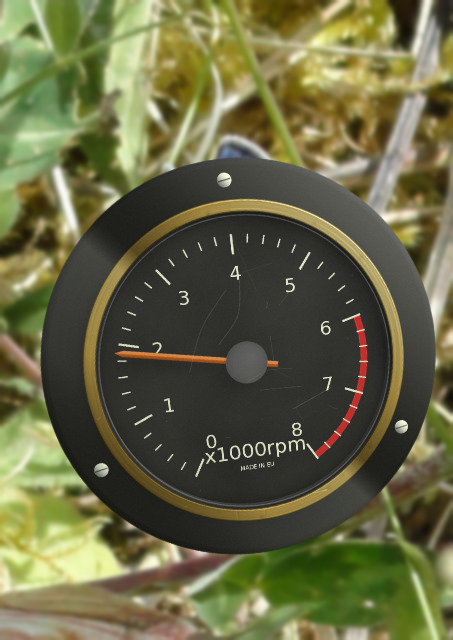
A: 1900 rpm
